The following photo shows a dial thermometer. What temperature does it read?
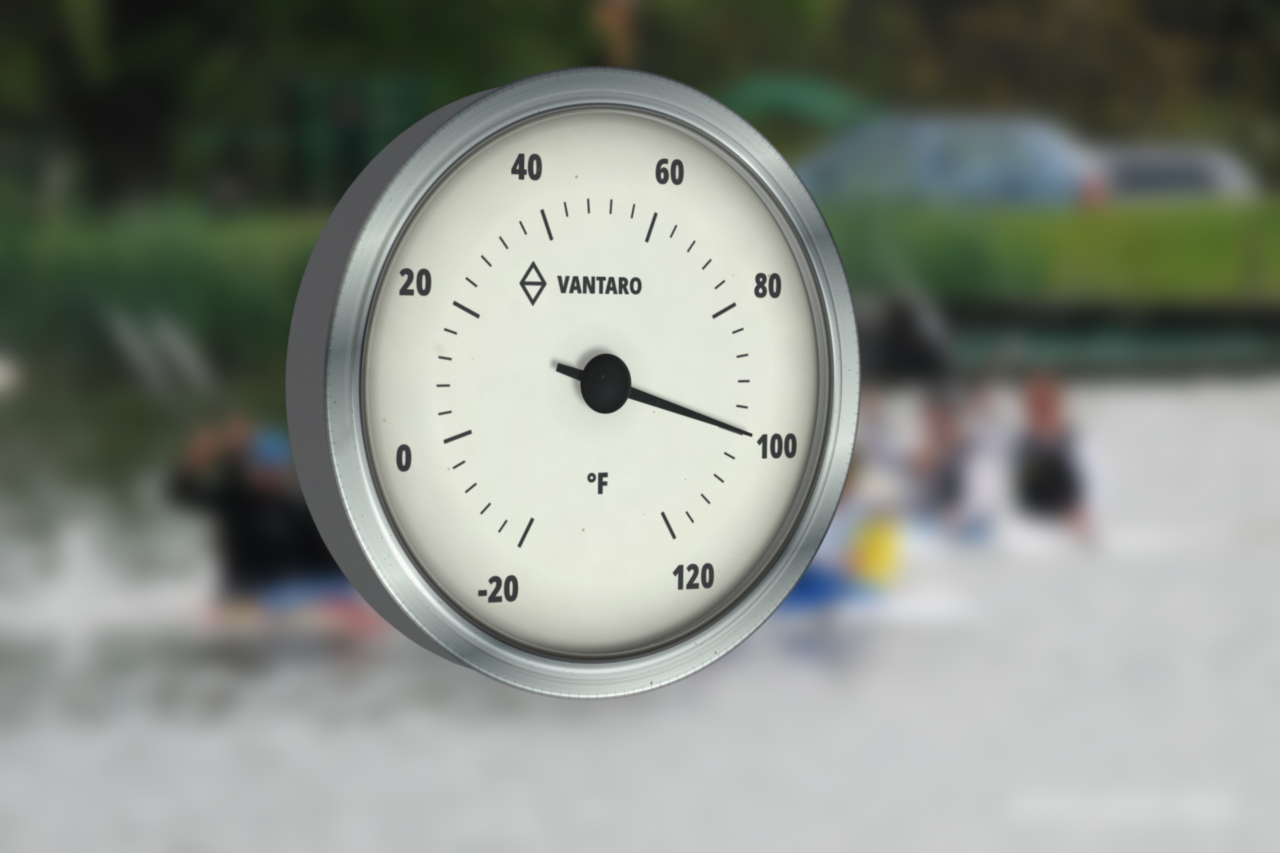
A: 100 °F
